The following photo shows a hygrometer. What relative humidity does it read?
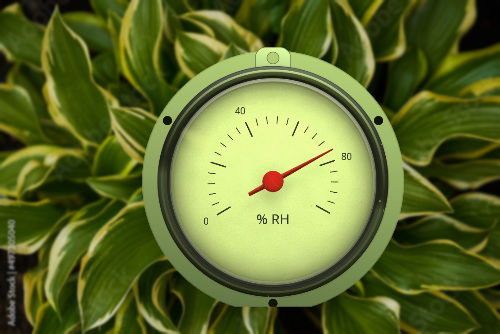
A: 76 %
